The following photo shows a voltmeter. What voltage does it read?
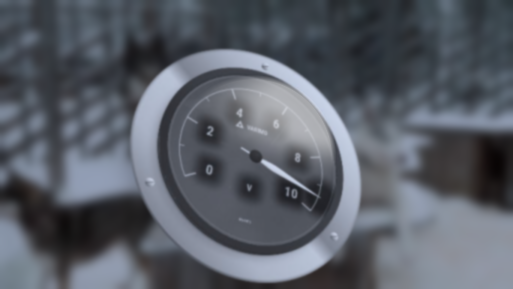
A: 9.5 V
